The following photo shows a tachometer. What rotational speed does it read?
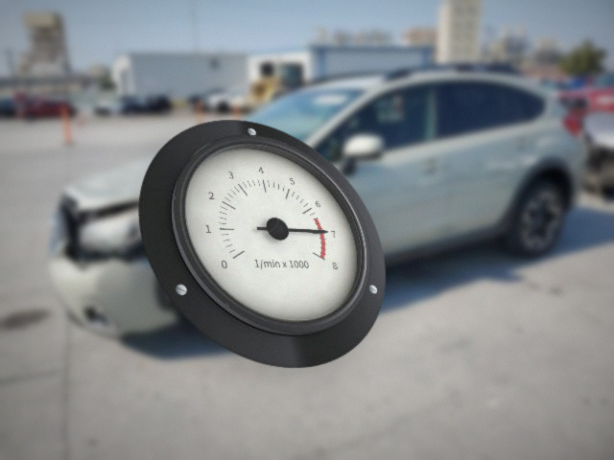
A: 7000 rpm
